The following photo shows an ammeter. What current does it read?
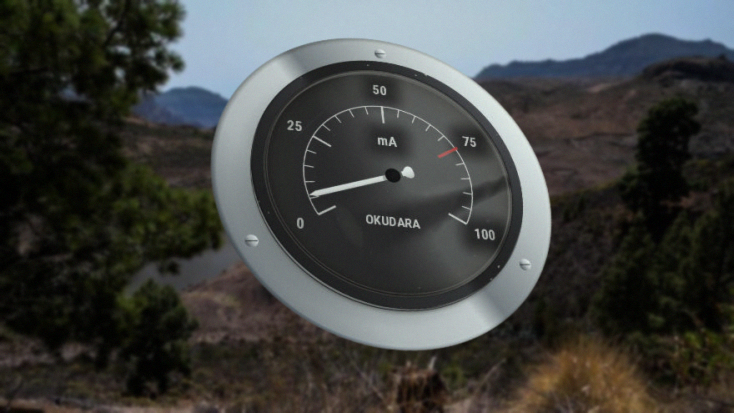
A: 5 mA
